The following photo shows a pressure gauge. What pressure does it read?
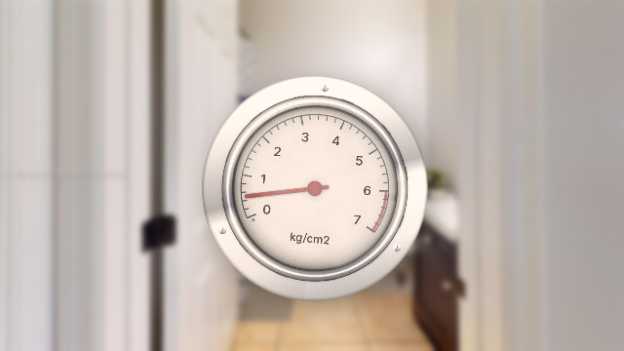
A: 0.5 kg/cm²
